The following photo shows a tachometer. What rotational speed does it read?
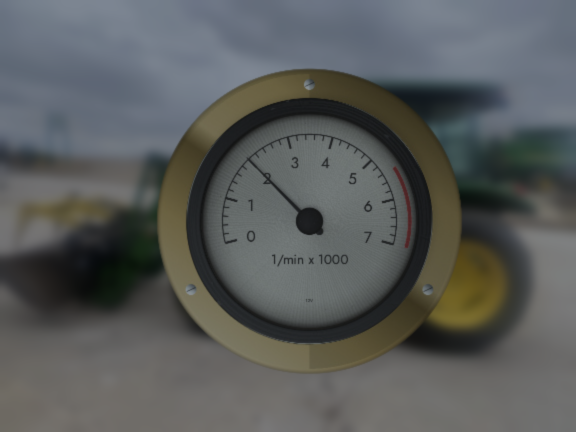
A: 2000 rpm
